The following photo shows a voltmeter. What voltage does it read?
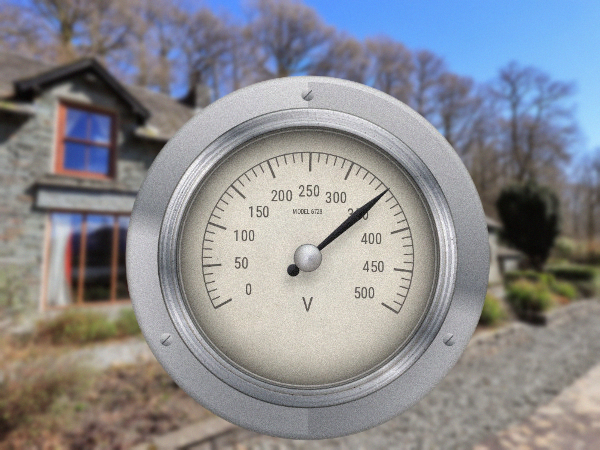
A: 350 V
